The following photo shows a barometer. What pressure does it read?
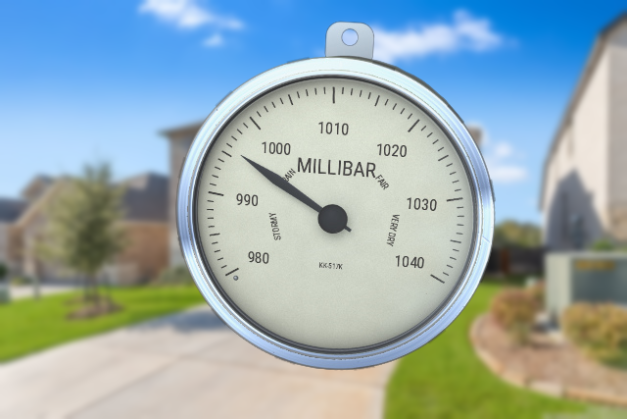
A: 996 mbar
